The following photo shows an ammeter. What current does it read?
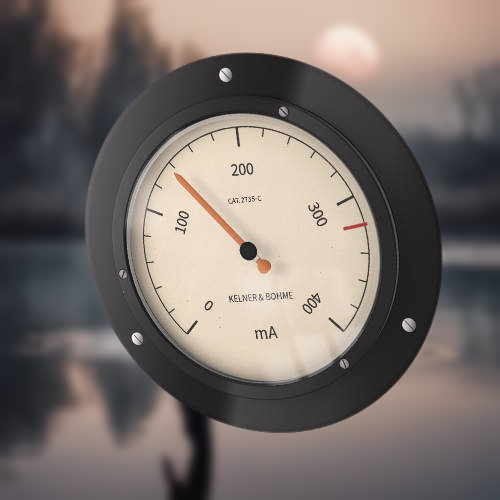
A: 140 mA
